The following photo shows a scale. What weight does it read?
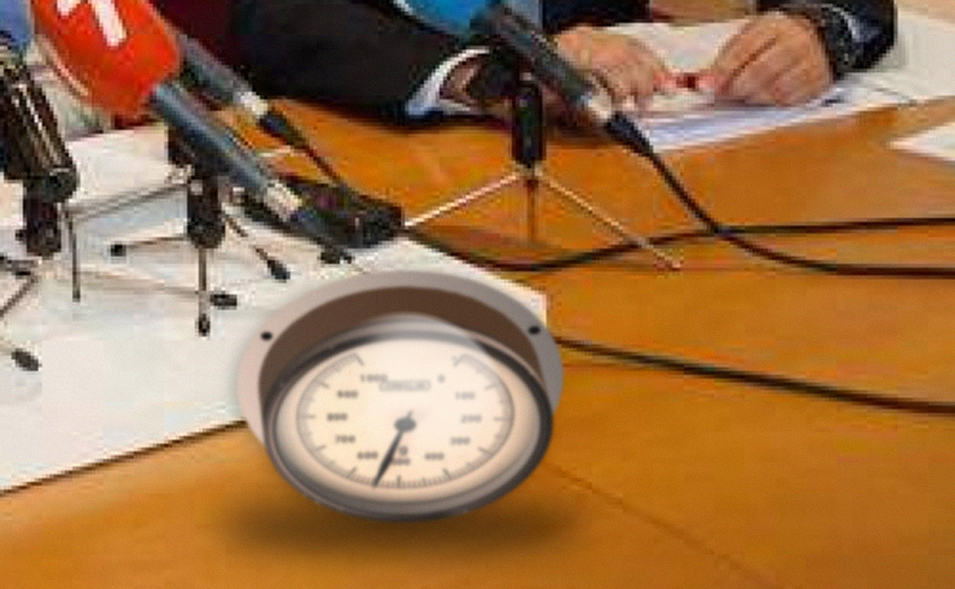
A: 550 g
